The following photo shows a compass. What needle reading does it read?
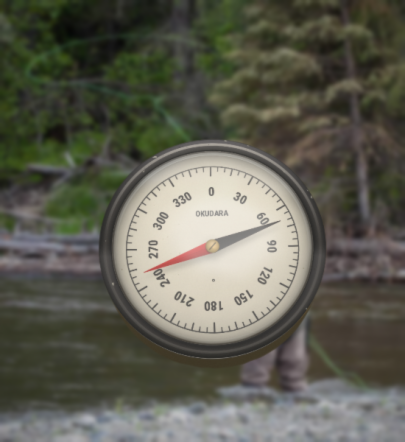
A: 250 °
